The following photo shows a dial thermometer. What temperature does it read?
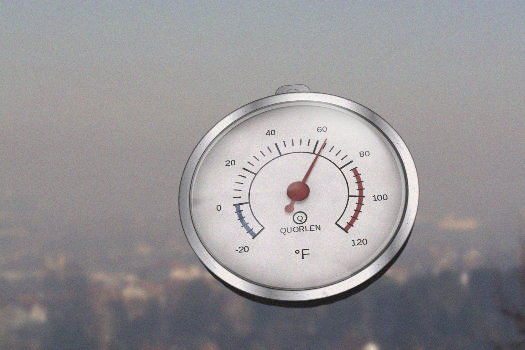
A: 64 °F
